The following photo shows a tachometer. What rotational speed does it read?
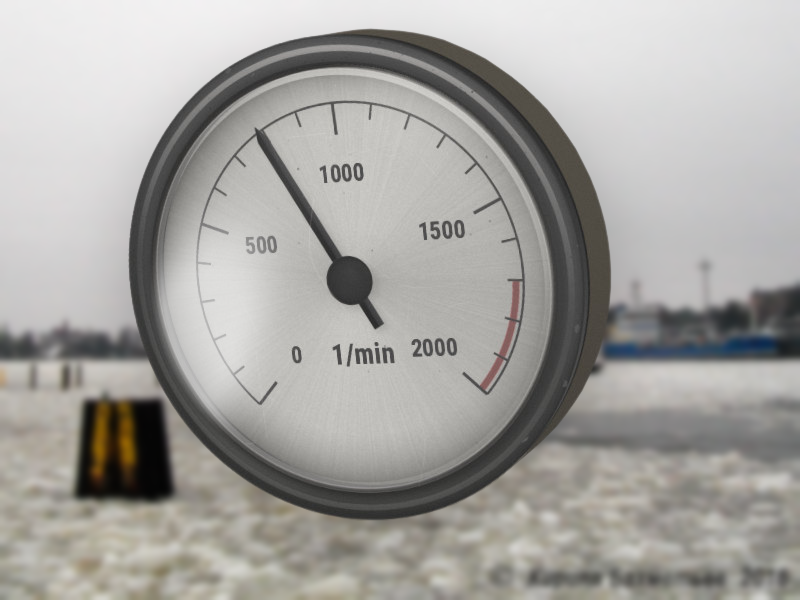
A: 800 rpm
